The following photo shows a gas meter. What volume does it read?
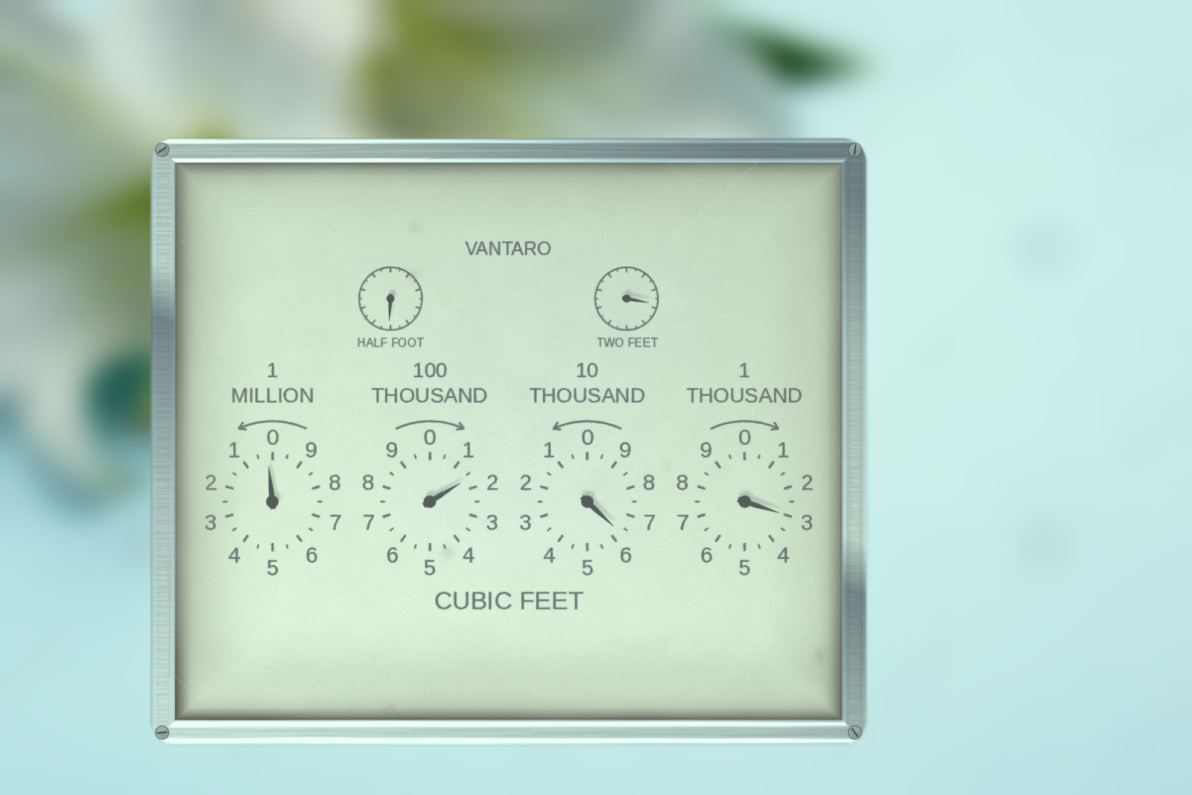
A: 16300 ft³
